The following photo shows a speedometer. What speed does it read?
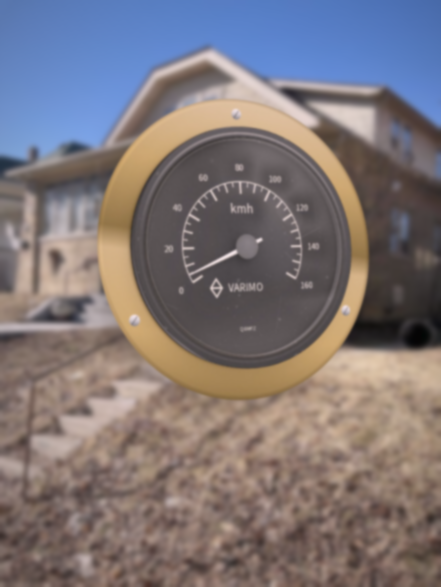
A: 5 km/h
